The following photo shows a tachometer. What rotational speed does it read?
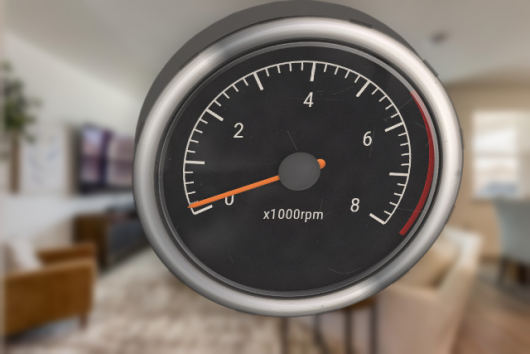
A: 200 rpm
